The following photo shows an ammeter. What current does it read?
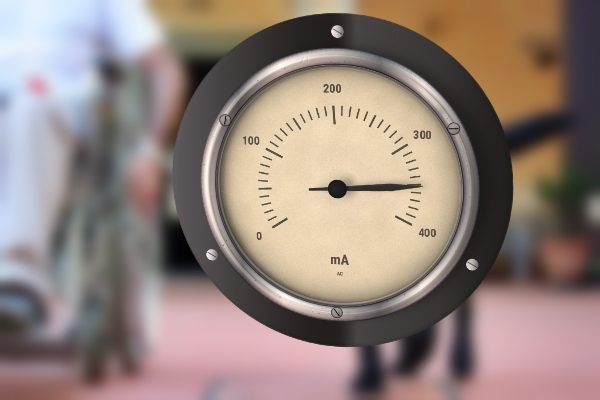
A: 350 mA
